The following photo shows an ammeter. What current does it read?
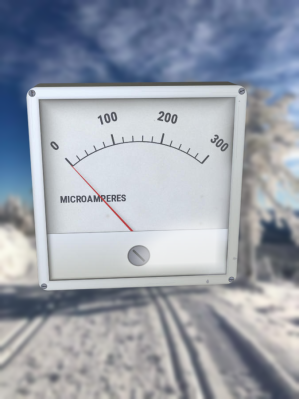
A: 0 µA
